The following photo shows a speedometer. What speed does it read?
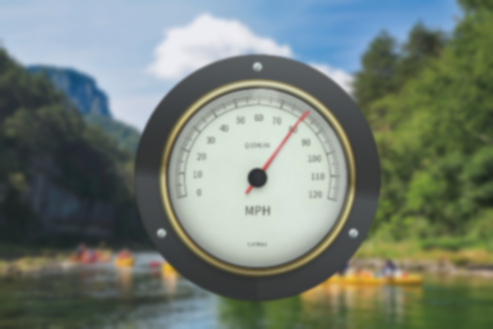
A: 80 mph
